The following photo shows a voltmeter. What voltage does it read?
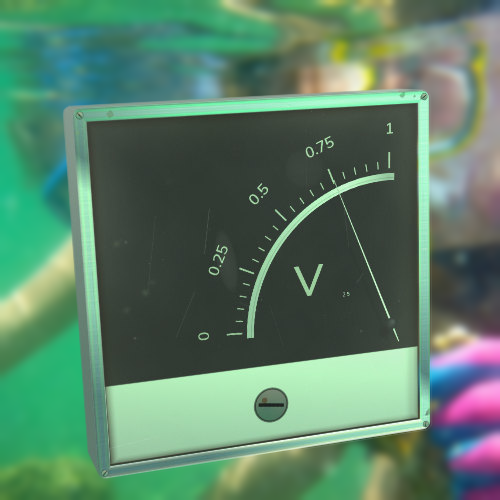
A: 0.75 V
